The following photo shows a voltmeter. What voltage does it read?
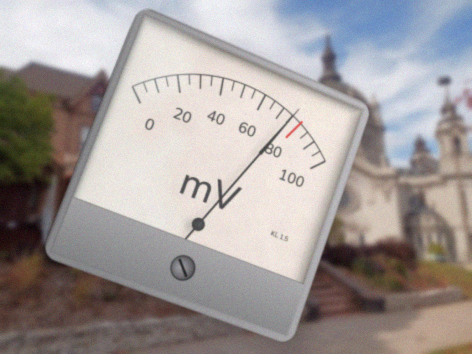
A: 75 mV
